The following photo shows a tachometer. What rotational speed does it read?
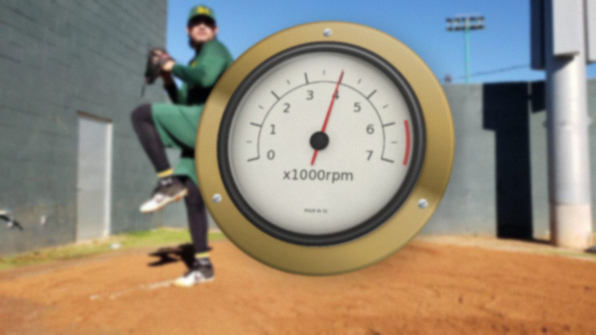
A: 4000 rpm
